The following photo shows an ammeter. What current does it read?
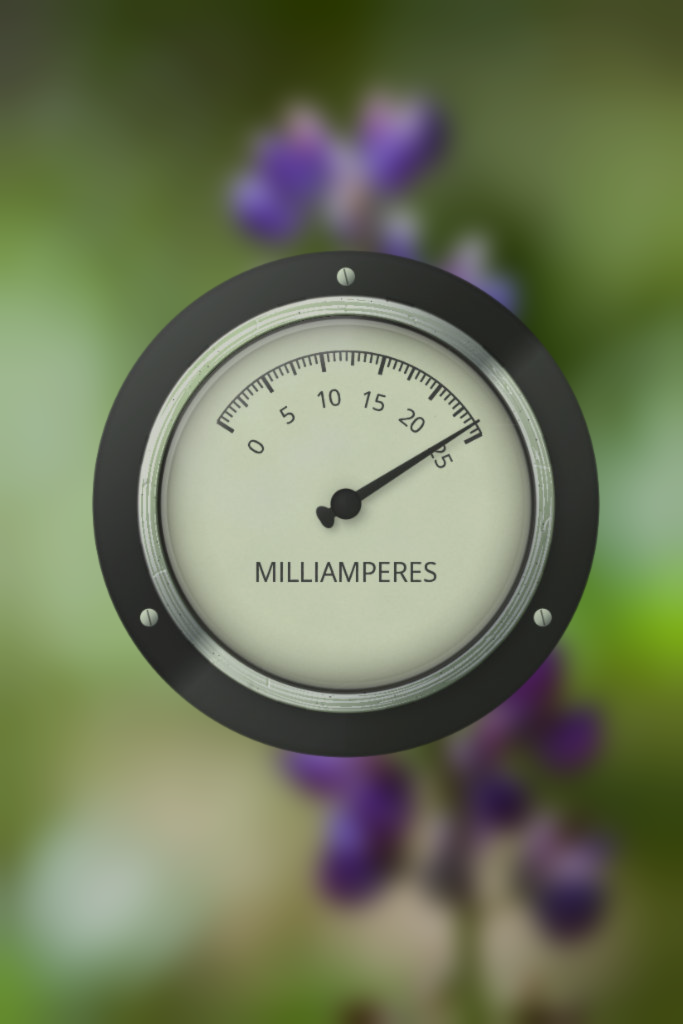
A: 24 mA
